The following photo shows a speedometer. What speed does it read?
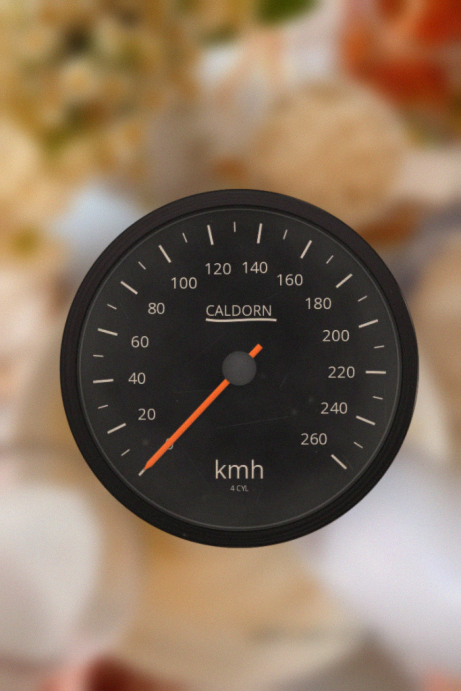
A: 0 km/h
